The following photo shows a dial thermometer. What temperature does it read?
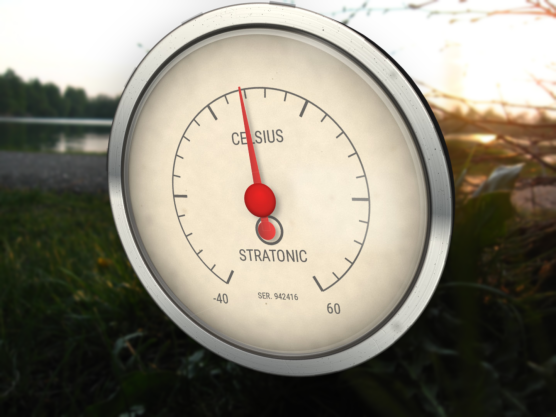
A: 8 °C
